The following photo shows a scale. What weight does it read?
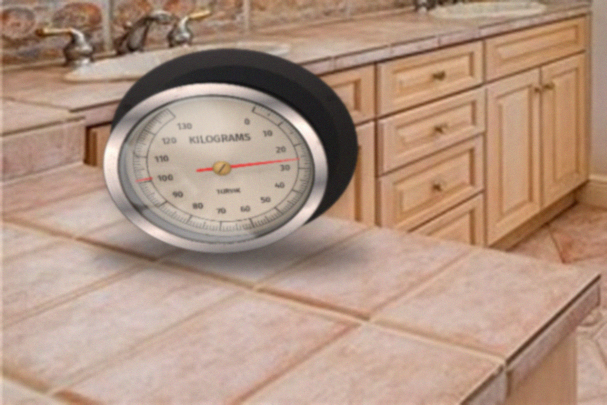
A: 25 kg
